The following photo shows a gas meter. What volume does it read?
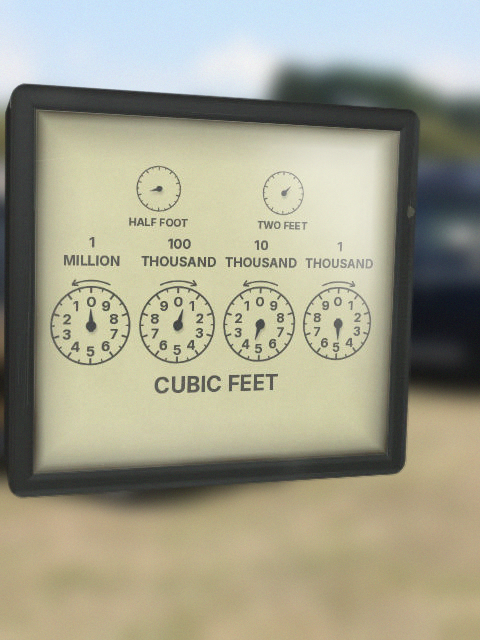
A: 4500 ft³
